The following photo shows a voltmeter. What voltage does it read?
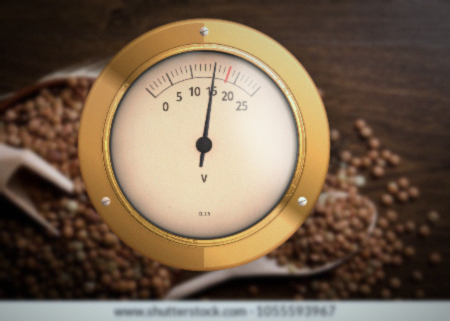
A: 15 V
